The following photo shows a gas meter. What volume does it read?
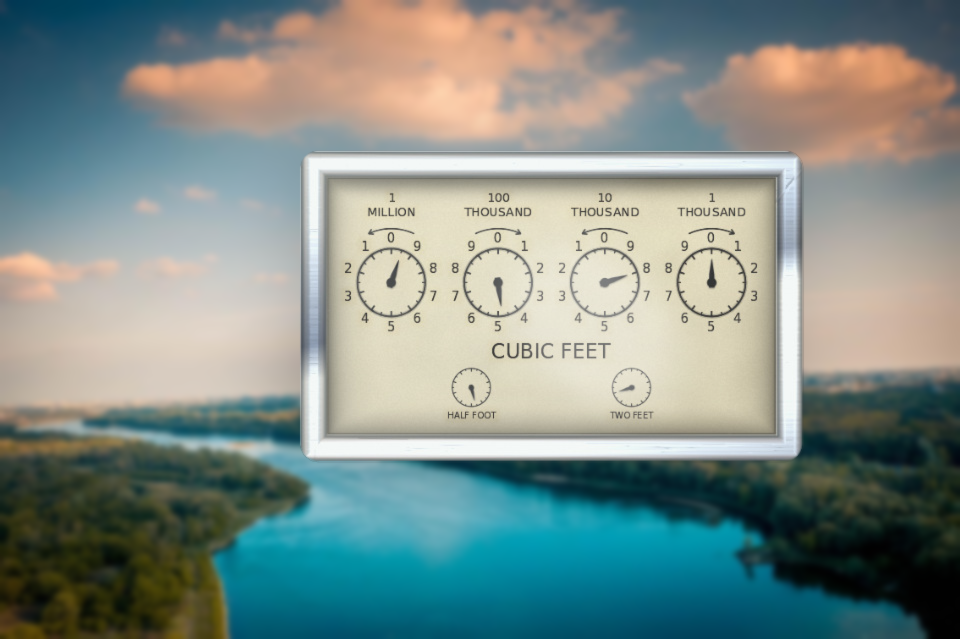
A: 948000 ft³
